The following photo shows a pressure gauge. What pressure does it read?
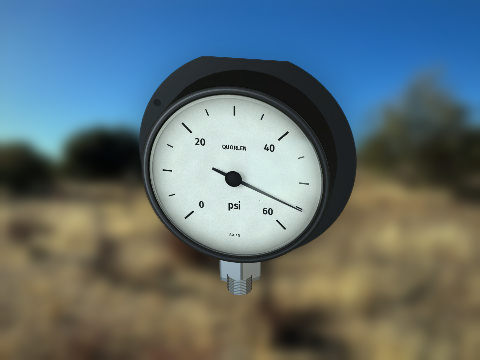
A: 55 psi
